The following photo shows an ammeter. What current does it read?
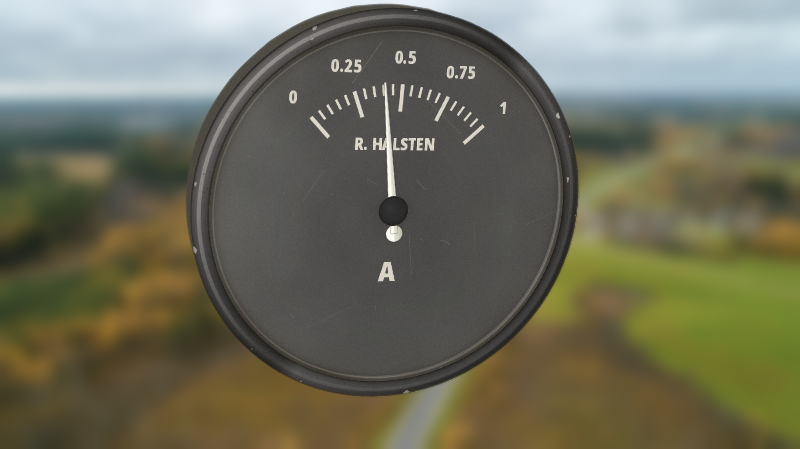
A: 0.4 A
